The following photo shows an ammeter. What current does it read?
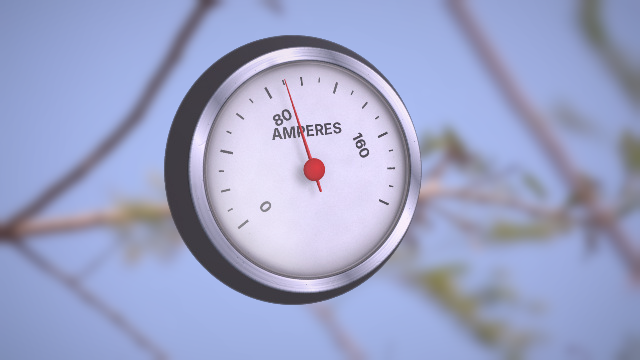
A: 90 A
